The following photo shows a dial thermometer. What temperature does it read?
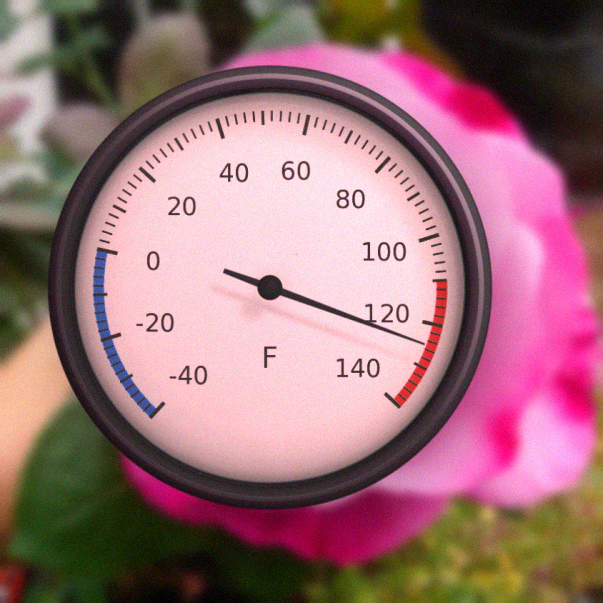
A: 125 °F
